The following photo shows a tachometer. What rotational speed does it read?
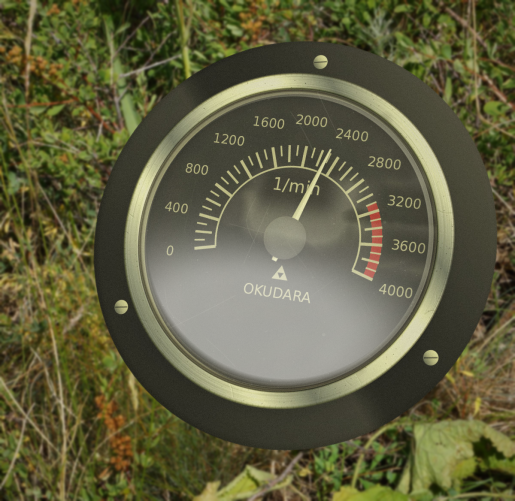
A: 2300 rpm
